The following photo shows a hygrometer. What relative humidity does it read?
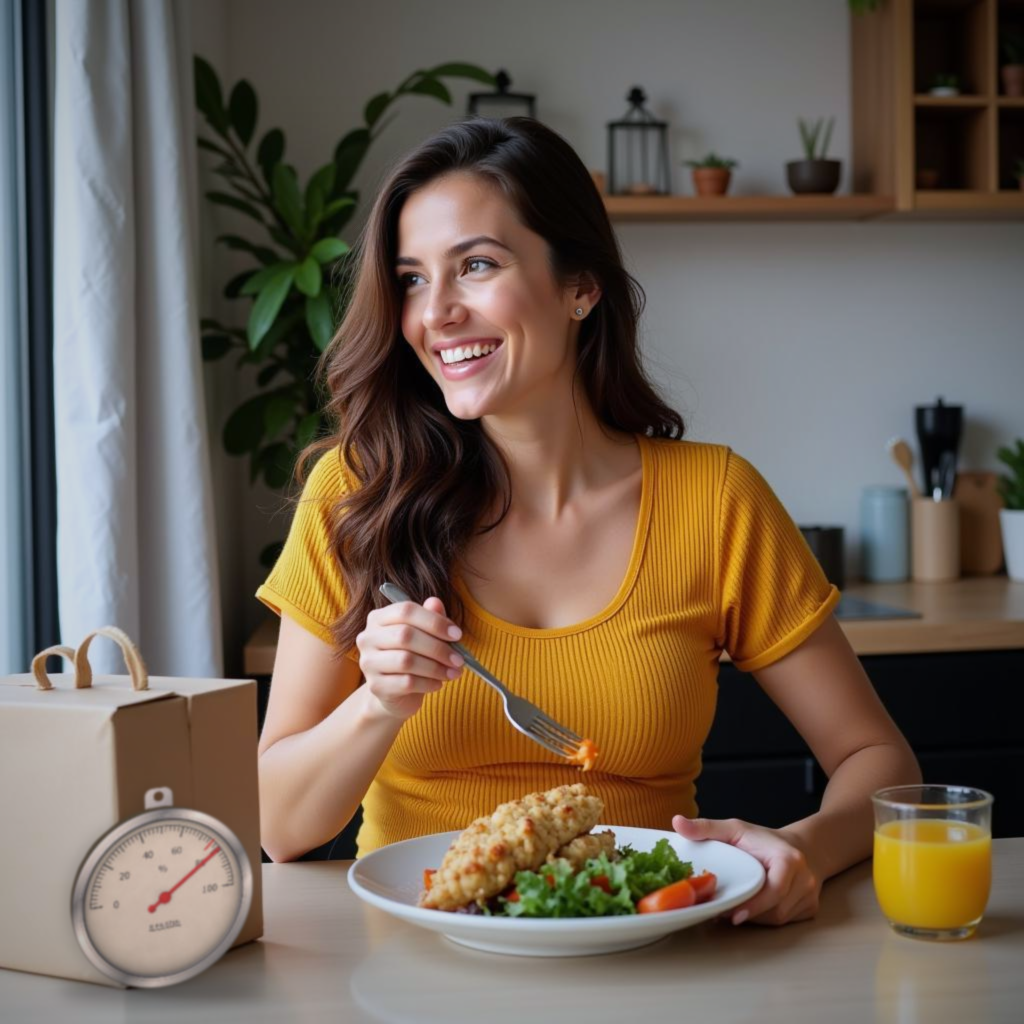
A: 80 %
